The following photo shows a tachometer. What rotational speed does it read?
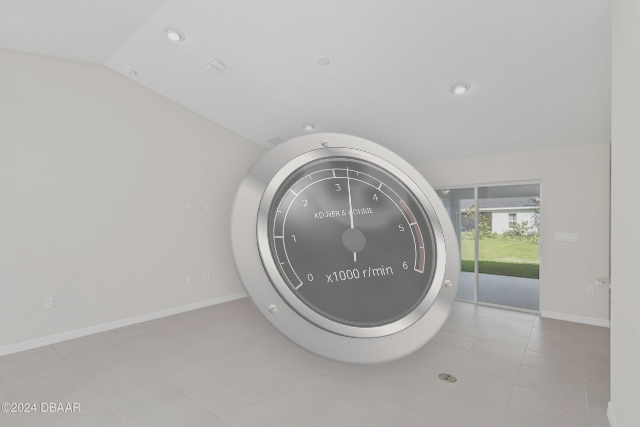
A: 3250 rpm
